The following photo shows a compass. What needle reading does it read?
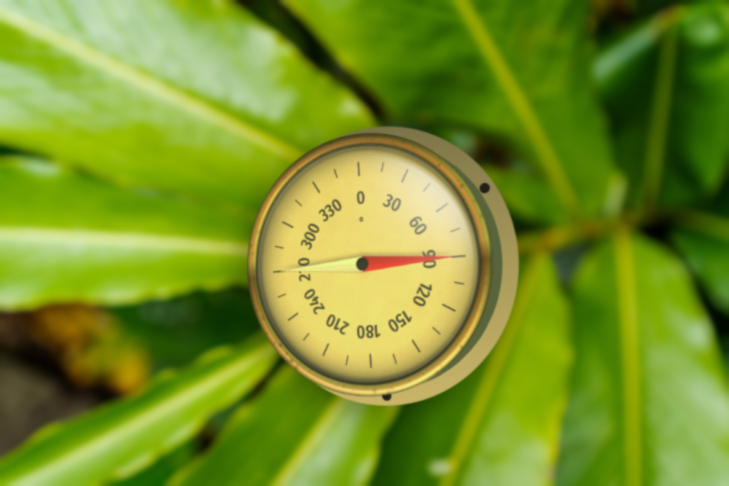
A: 90 °
